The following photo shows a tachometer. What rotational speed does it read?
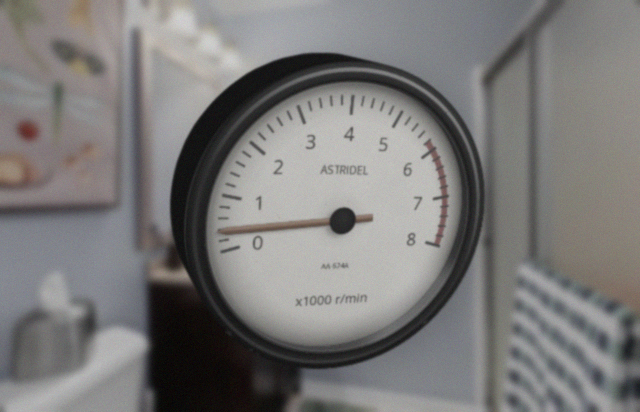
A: 400 rpm
